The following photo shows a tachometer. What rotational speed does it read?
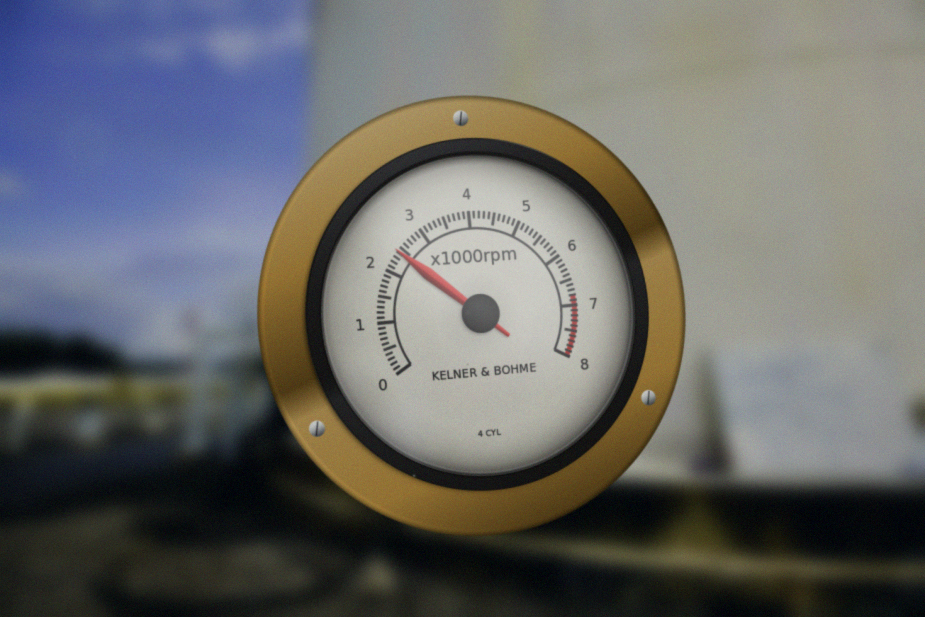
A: 2400 rpm
